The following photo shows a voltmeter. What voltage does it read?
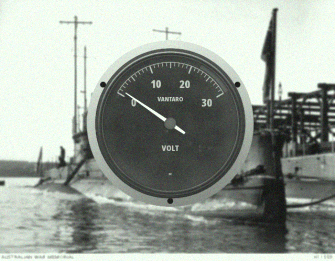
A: 1 V
